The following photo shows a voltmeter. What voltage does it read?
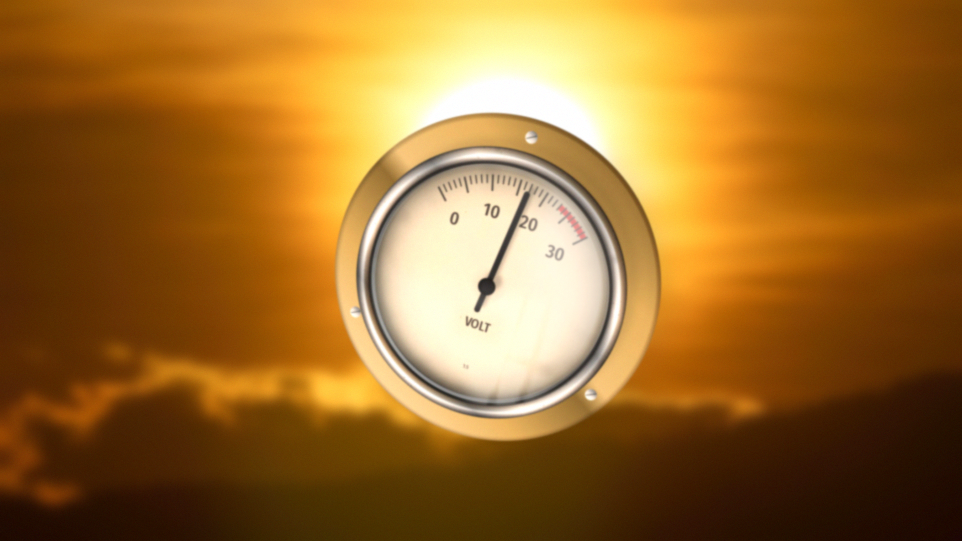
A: 17 V
